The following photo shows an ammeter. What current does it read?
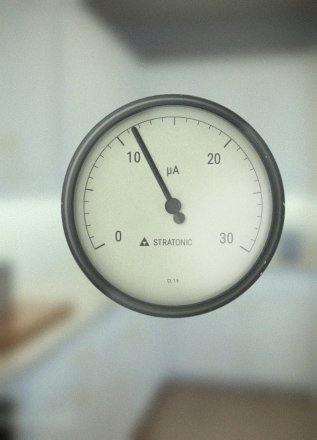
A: 11.5 µA
